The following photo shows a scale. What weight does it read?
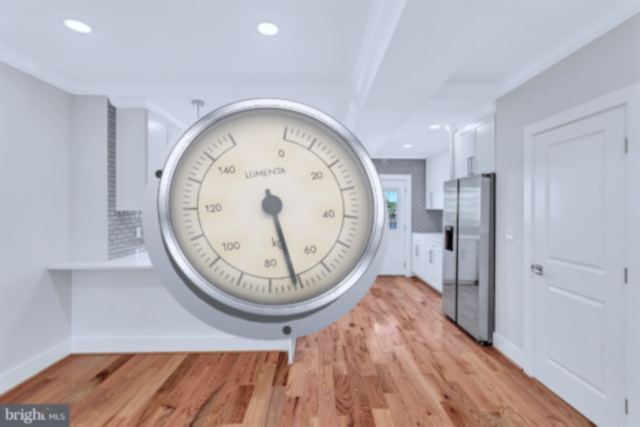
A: 72 kg
